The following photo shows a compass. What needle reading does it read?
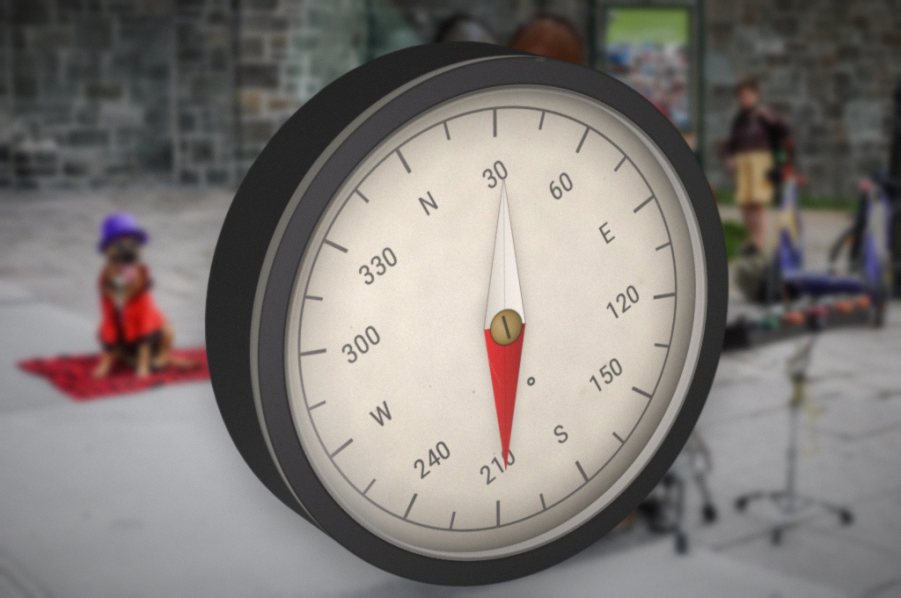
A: 210 °
